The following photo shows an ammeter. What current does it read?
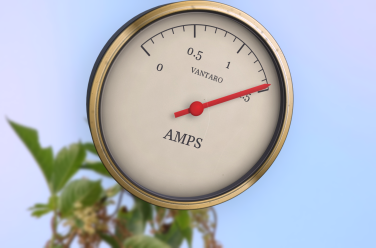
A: 1.45 A
